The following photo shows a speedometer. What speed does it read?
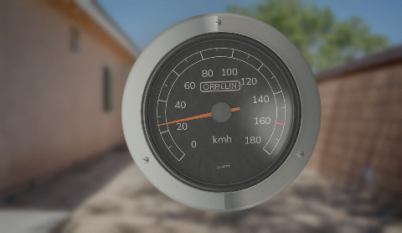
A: 25 km/h
